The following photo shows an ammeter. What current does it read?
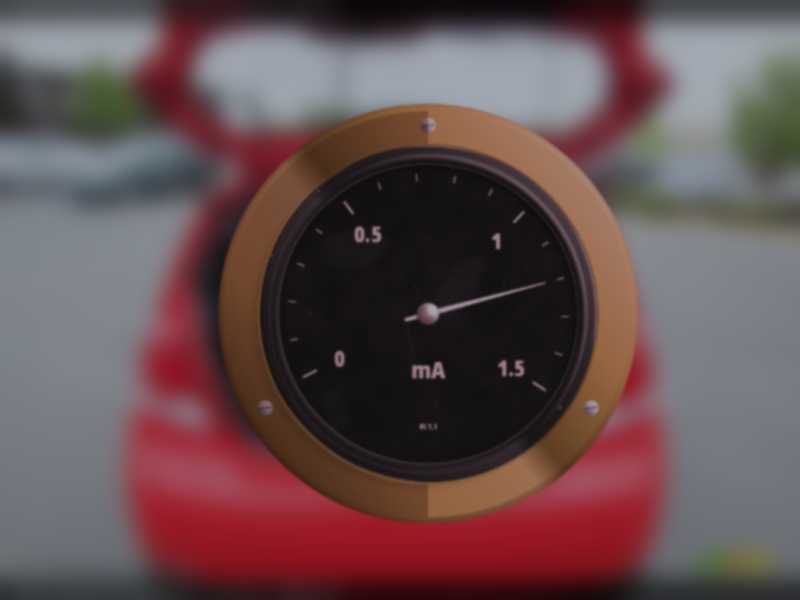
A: 1.2 mA
